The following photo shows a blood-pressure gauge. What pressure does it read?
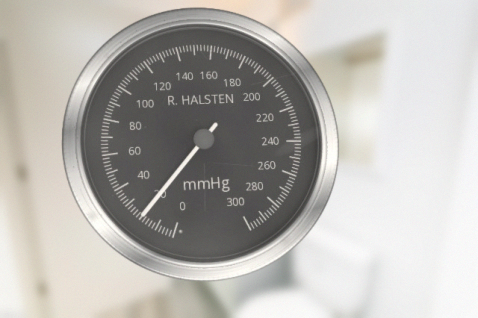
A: 20 mmHg
